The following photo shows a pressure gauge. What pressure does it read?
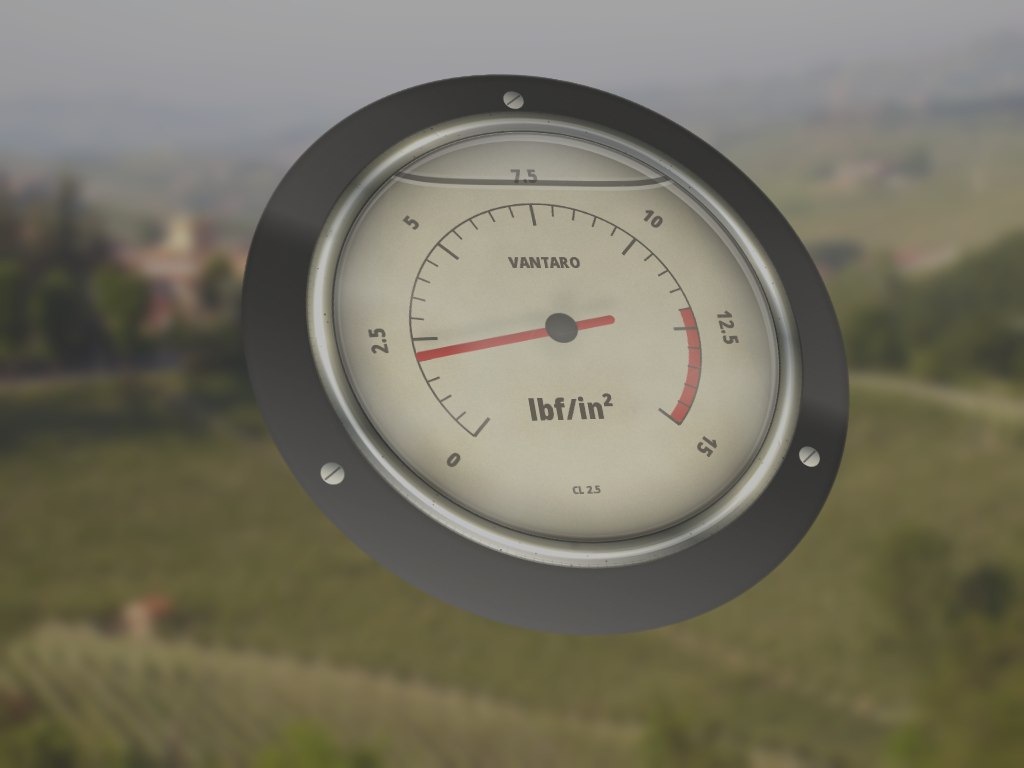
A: 2 psi
